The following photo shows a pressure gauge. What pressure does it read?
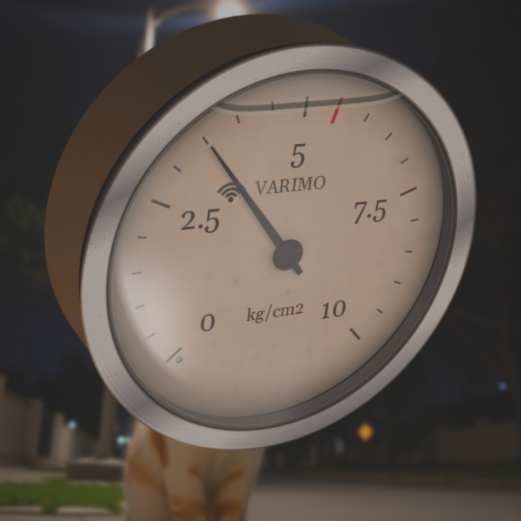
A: 3.5 kg/cm²
